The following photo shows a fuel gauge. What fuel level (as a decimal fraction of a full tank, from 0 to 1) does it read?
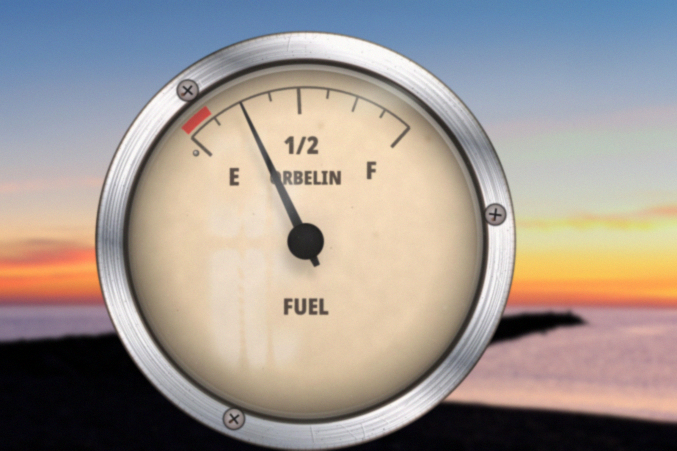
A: 0.25
